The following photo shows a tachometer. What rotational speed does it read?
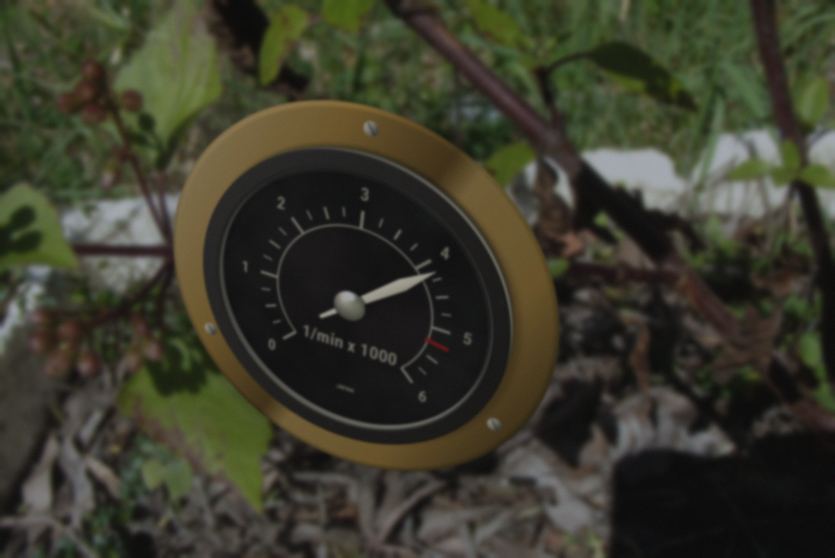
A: 4125 rpm
